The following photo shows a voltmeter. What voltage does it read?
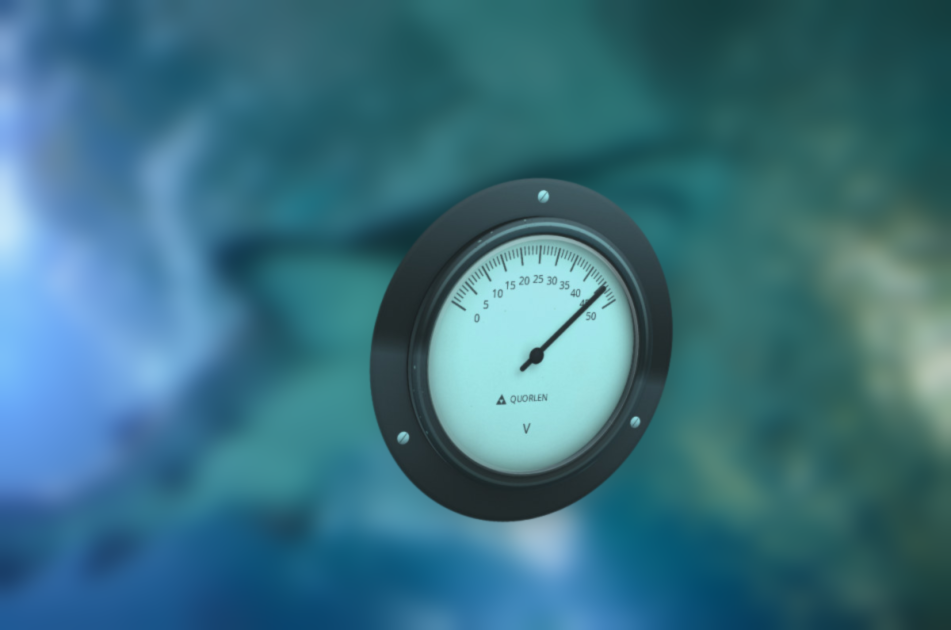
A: 45 V
